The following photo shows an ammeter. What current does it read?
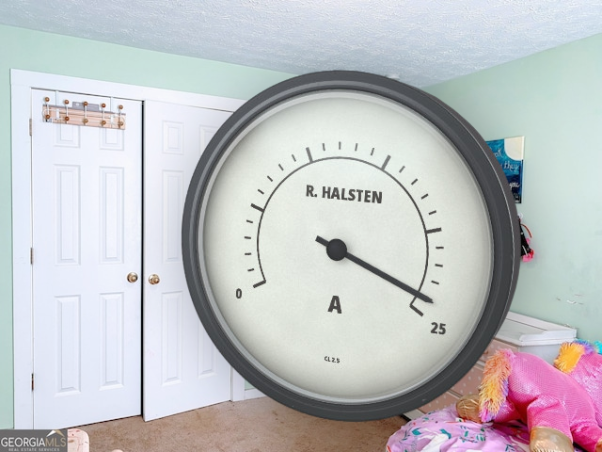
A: 24 A
